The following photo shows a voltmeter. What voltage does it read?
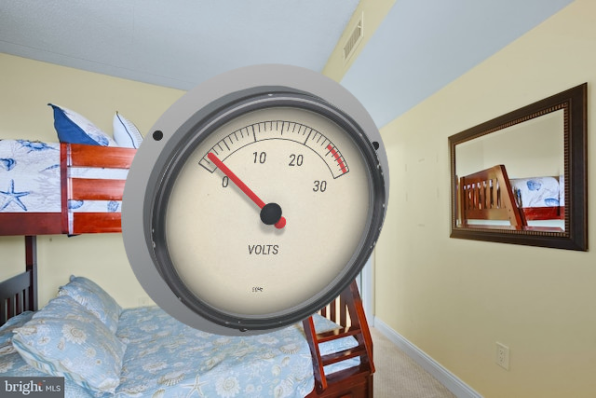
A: 2 V
